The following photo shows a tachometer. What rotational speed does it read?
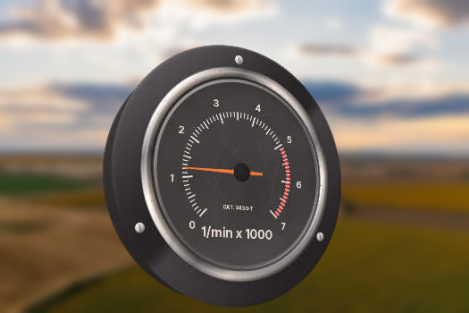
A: 1200 rpm
